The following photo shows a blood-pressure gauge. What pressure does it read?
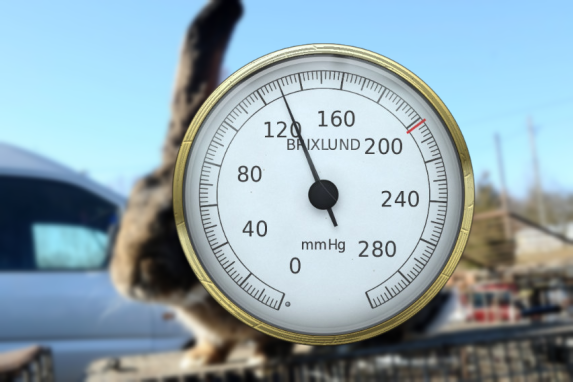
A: 130 mmHg
